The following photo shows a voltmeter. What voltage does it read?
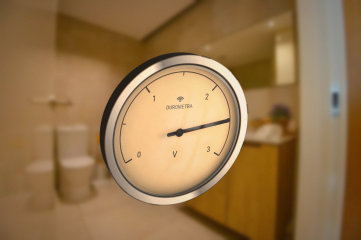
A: 2.5 V
